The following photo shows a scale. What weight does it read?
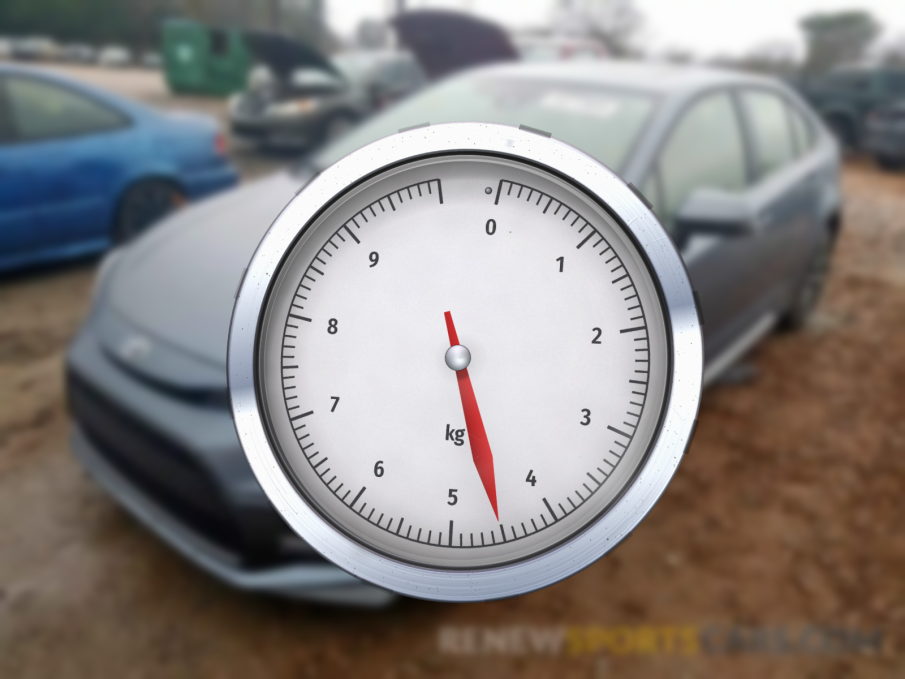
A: 4.5 kg
